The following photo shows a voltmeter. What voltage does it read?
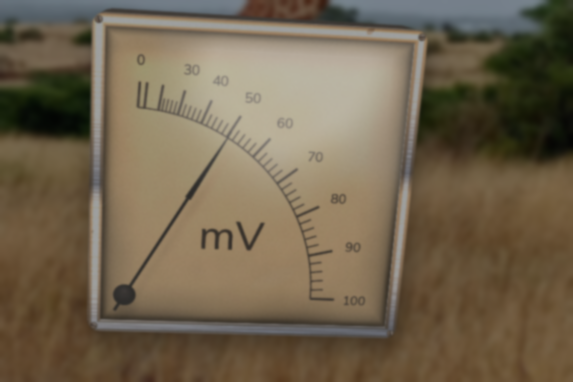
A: 50 mV
